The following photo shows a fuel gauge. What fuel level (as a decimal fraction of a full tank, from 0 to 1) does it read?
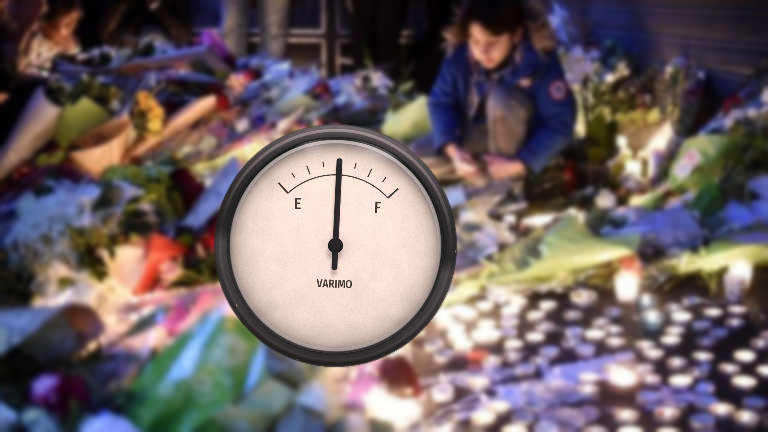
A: 0.5
